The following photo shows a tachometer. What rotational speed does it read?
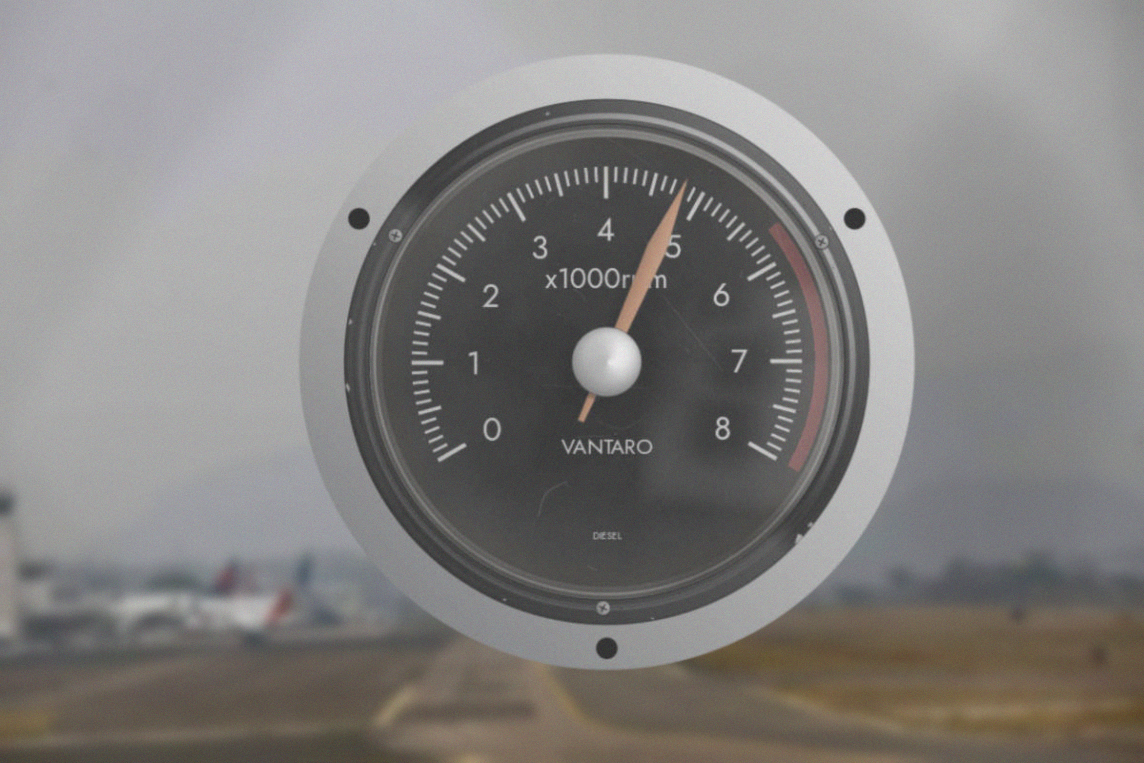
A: 4800 rpm
